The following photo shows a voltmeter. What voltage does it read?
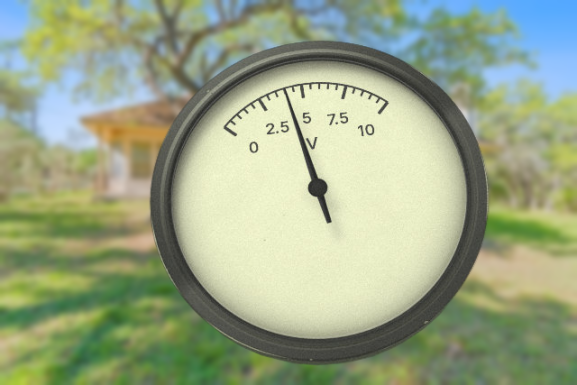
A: 4 V
